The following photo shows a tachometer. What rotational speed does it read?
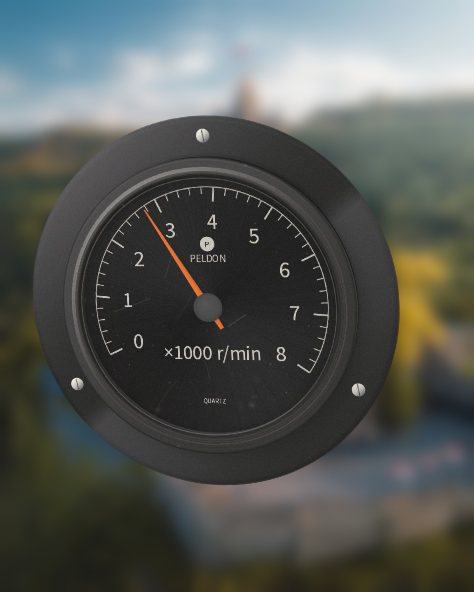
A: 2800 rpm
